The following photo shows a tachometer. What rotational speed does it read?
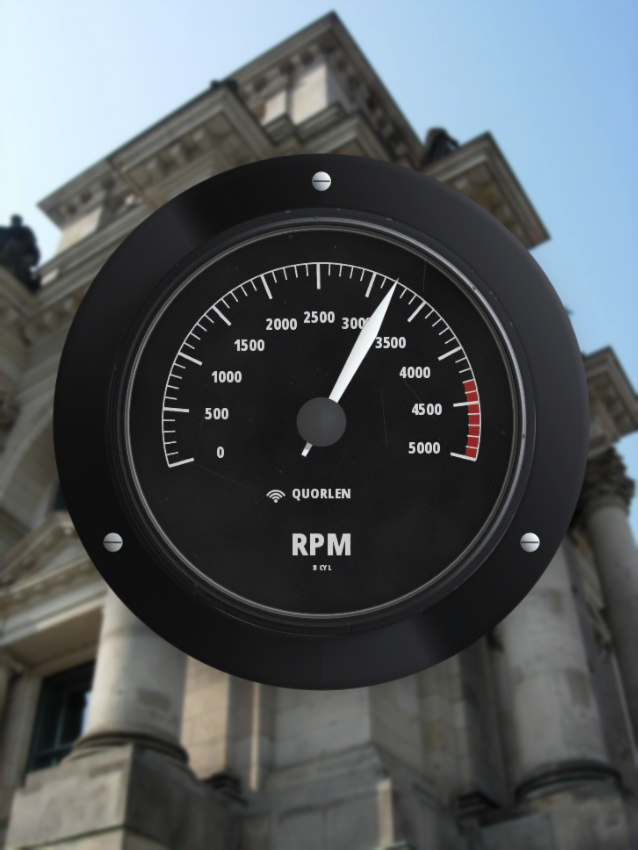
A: 3200 rpm
